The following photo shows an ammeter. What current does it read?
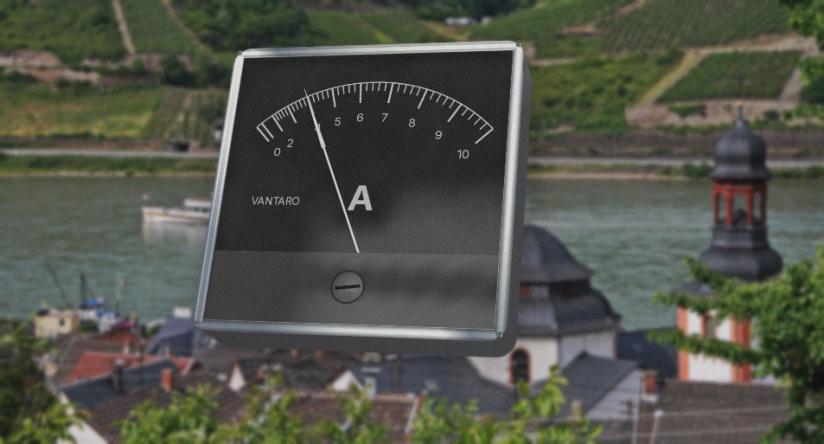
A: 4 A
